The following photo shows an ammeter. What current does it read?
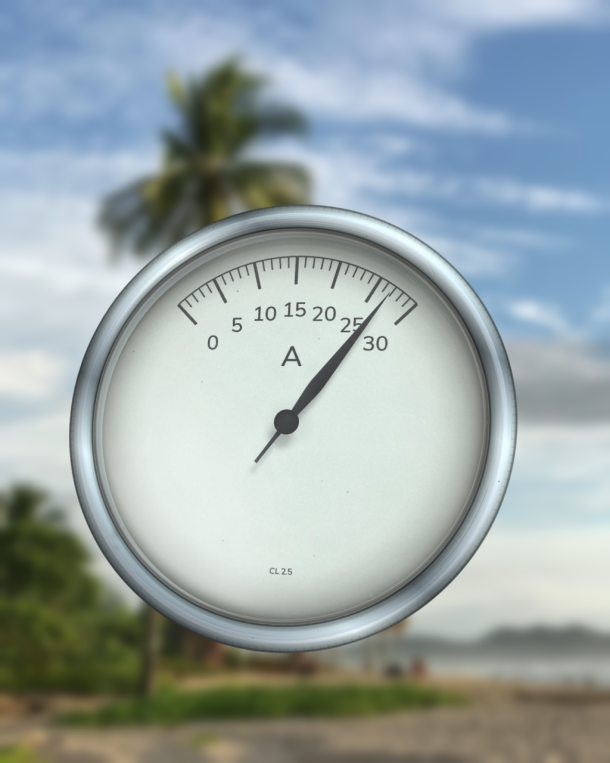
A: 27 A
